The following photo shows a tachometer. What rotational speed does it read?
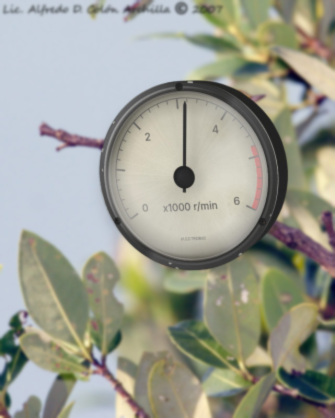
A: 3200 rpm
